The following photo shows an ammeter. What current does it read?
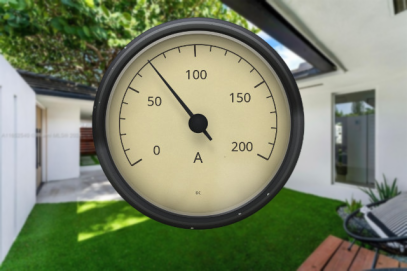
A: 70 A
